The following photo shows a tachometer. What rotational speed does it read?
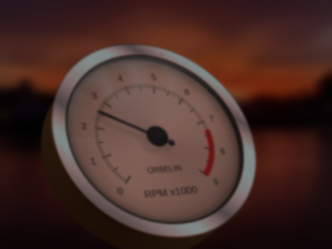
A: 2500 rpm
